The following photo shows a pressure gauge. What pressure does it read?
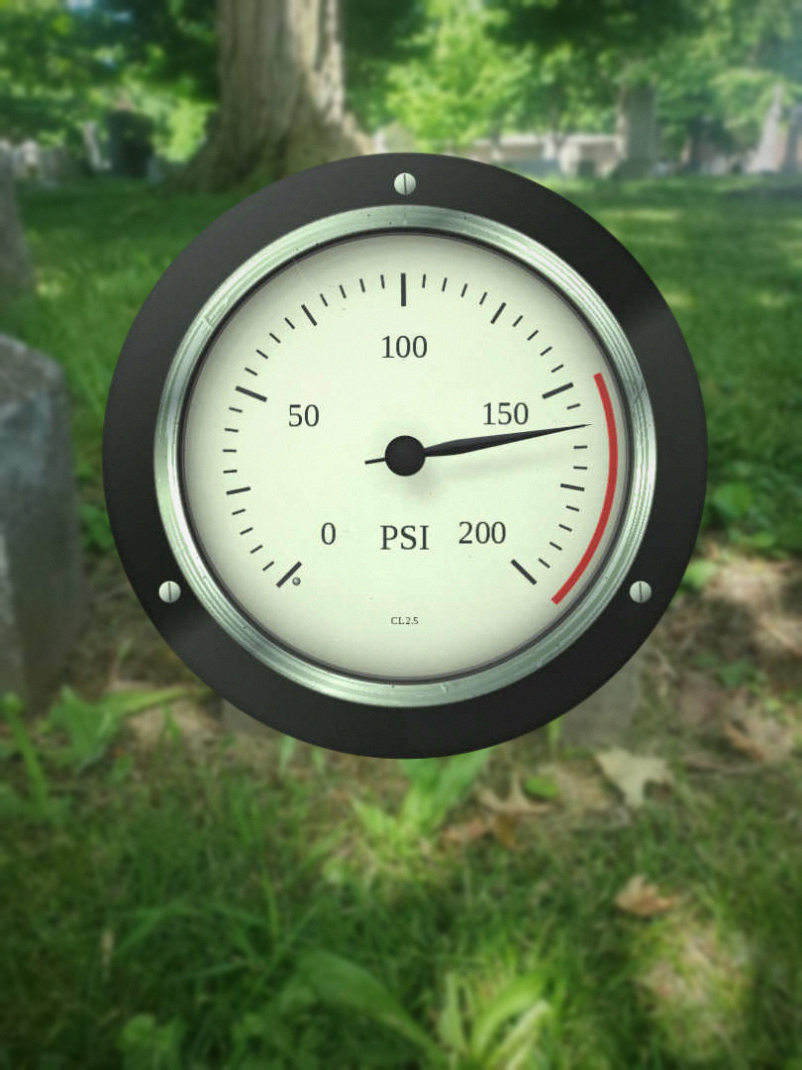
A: 160 psi
